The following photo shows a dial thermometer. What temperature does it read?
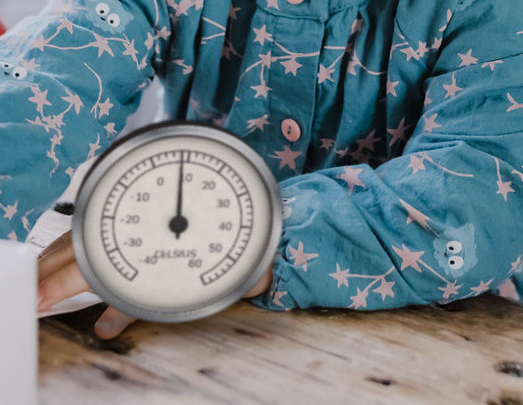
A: 8 °C
